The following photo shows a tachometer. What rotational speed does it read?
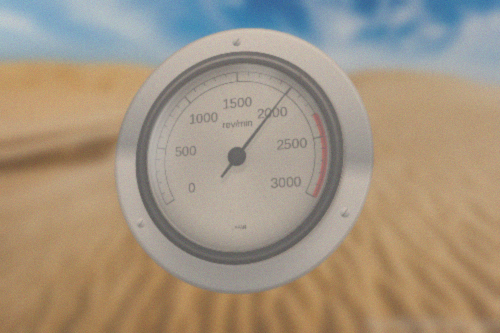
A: 2000 rpm
